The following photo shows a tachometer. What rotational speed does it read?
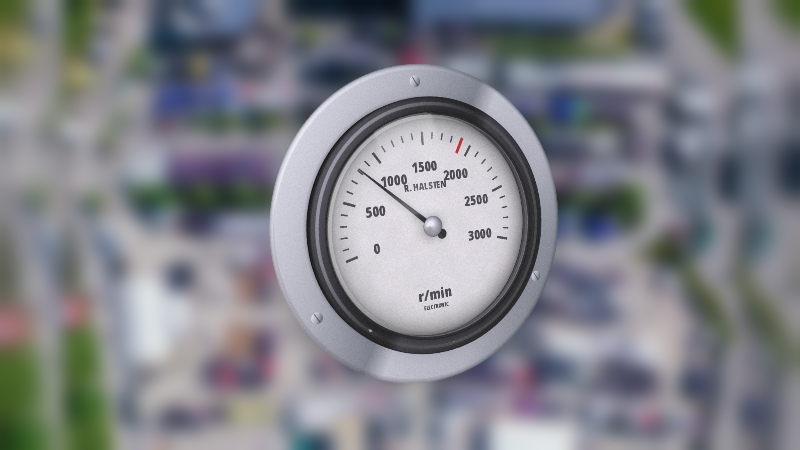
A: 800 rpm
